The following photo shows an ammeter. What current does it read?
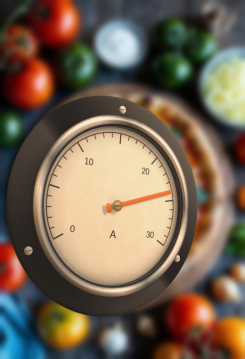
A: 24 A
